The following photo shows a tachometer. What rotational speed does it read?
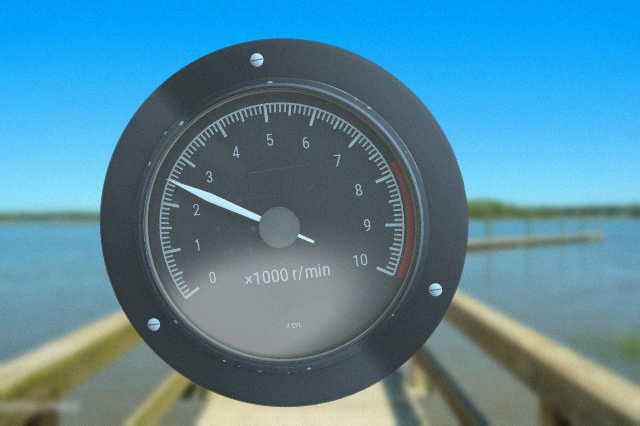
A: 2500 rpm
